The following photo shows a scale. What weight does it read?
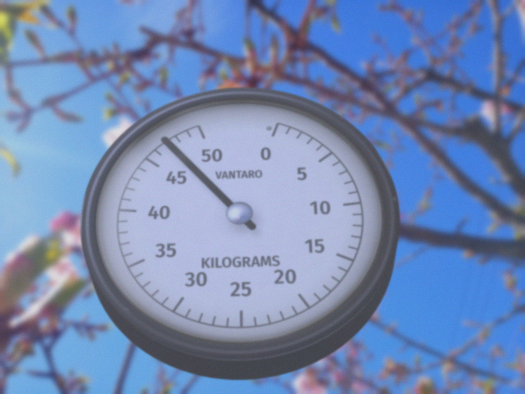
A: 47 kg
